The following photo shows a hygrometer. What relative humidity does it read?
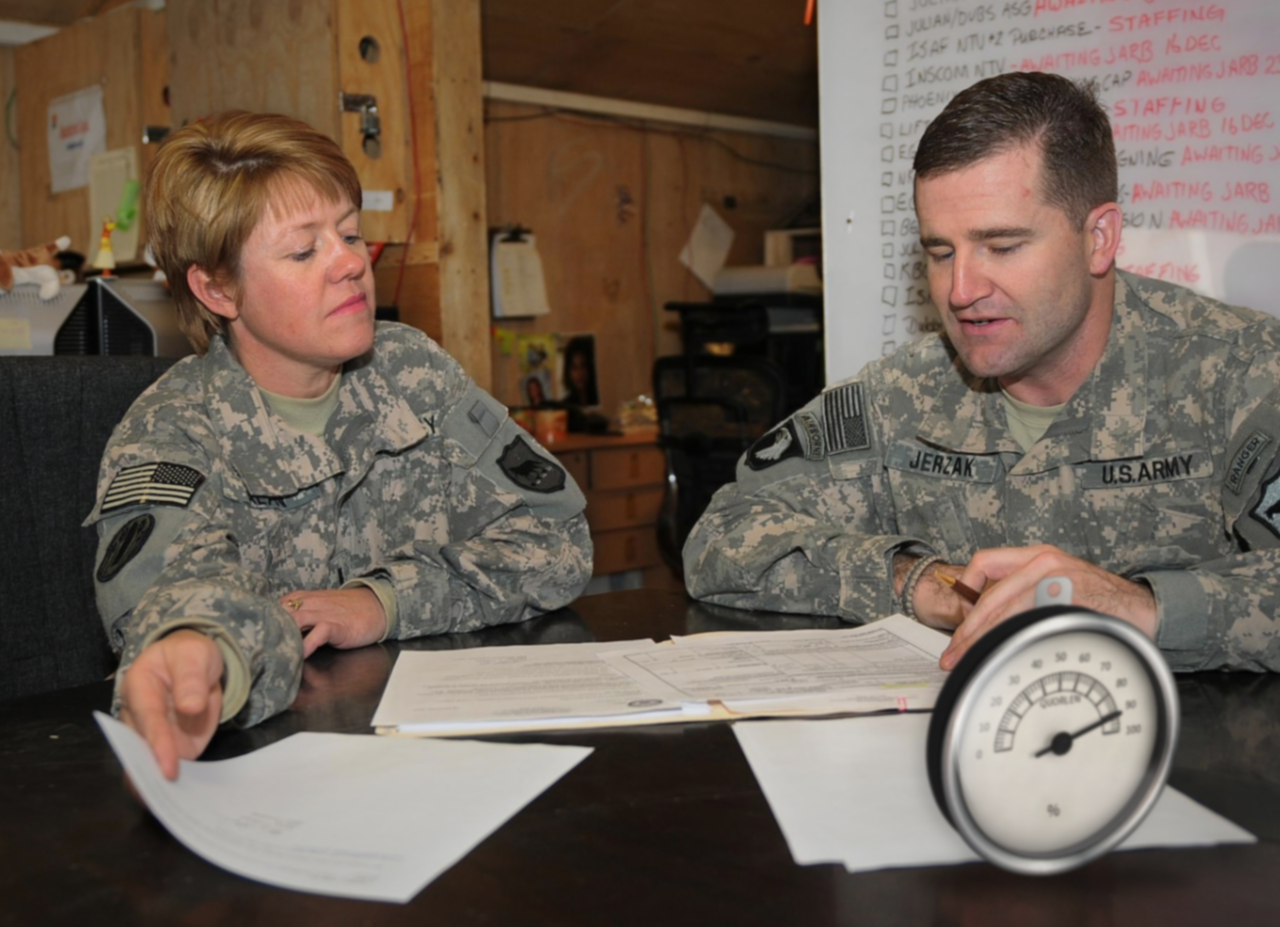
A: 90 %
